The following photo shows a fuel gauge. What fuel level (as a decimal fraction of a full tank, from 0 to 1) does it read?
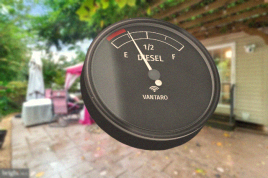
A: 0.25
